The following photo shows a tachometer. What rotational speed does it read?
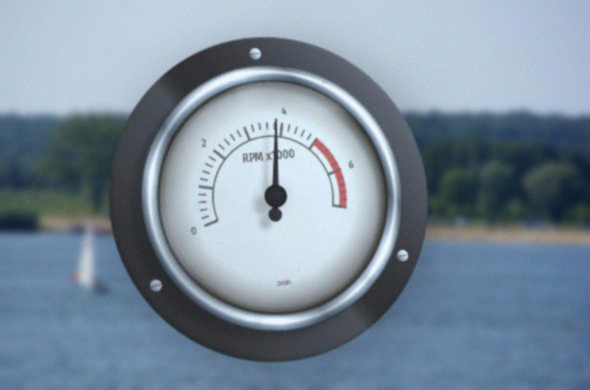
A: 3800 rpm
